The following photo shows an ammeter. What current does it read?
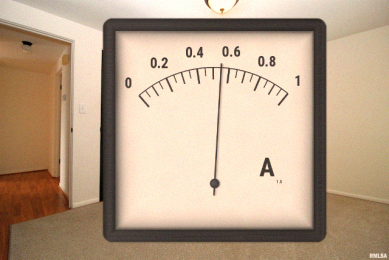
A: 0.55 A
